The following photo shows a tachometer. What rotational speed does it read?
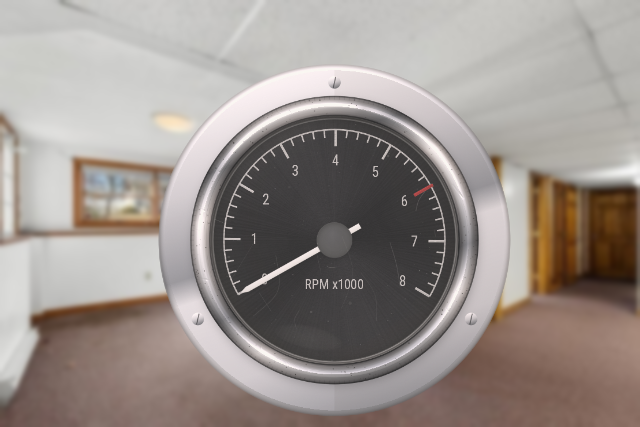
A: 0 rpm
